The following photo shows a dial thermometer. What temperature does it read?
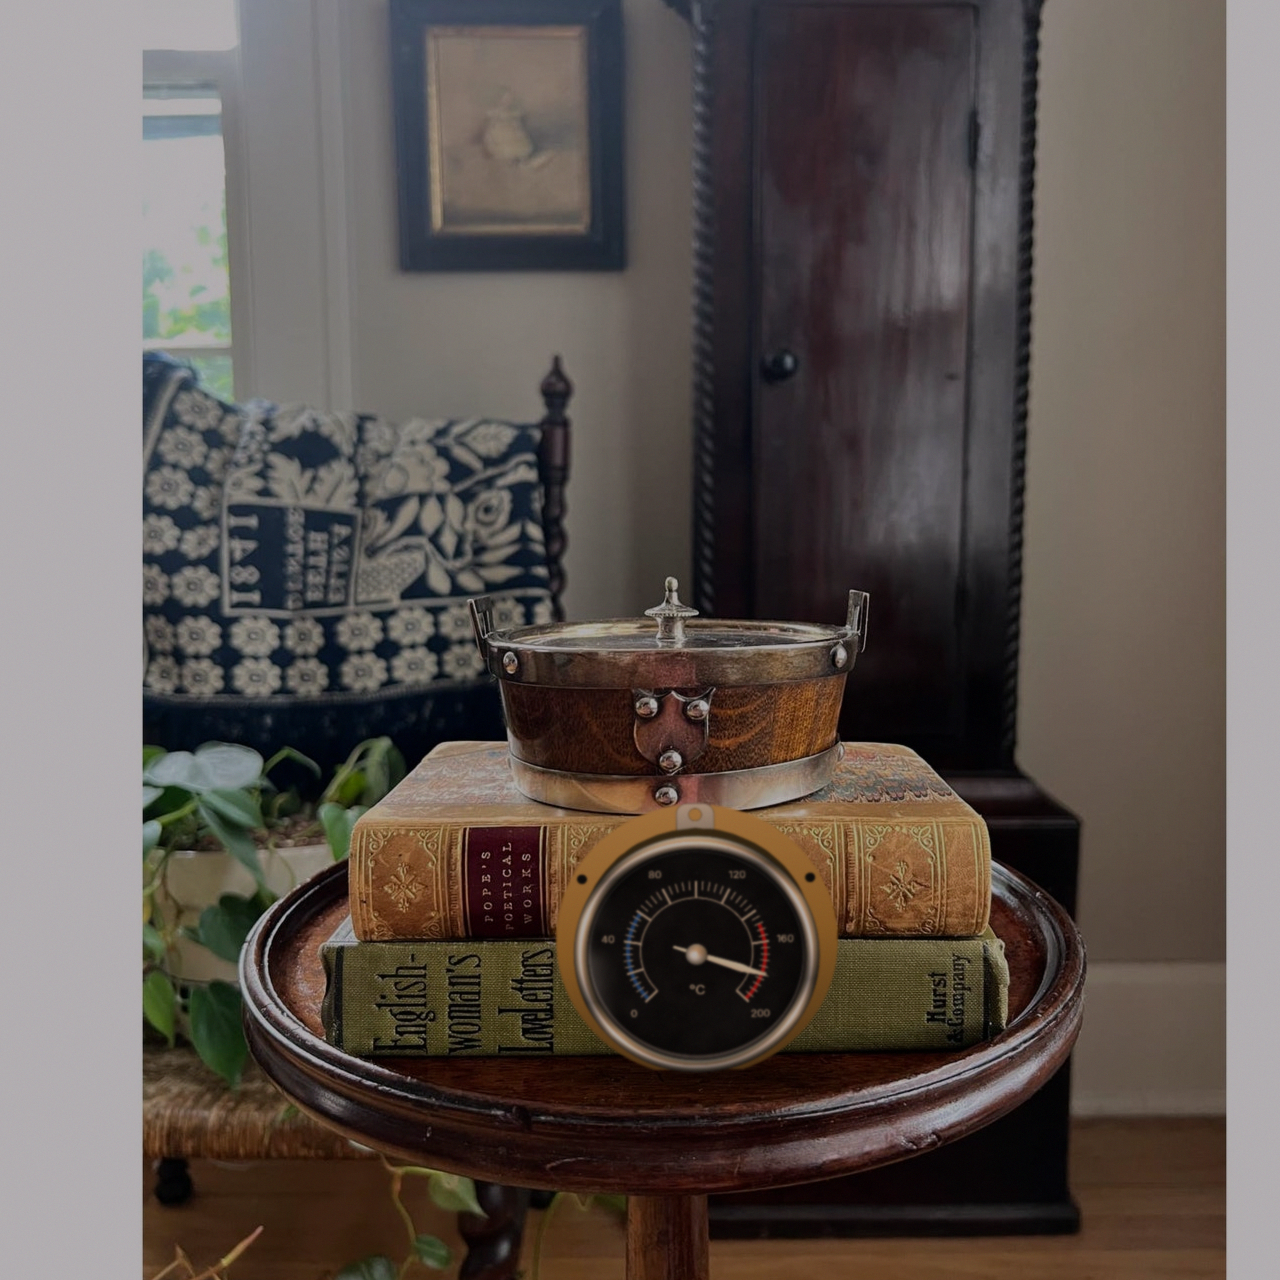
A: 180 °C
